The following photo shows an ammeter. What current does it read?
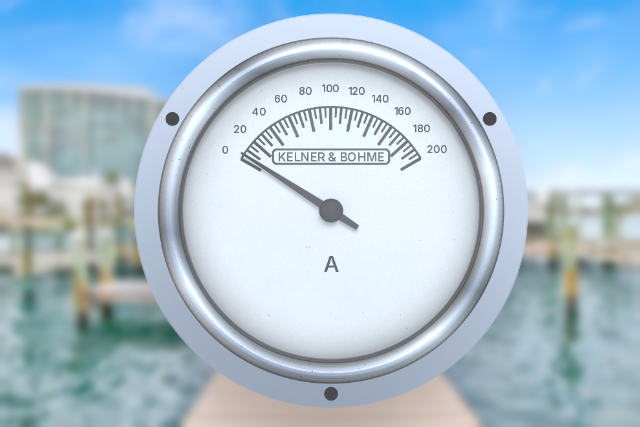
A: 5 A
